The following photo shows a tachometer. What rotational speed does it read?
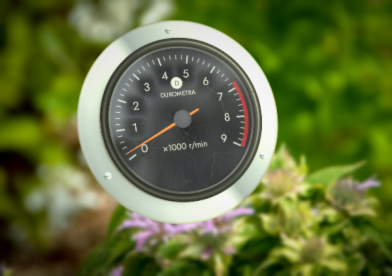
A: 200 rpm
